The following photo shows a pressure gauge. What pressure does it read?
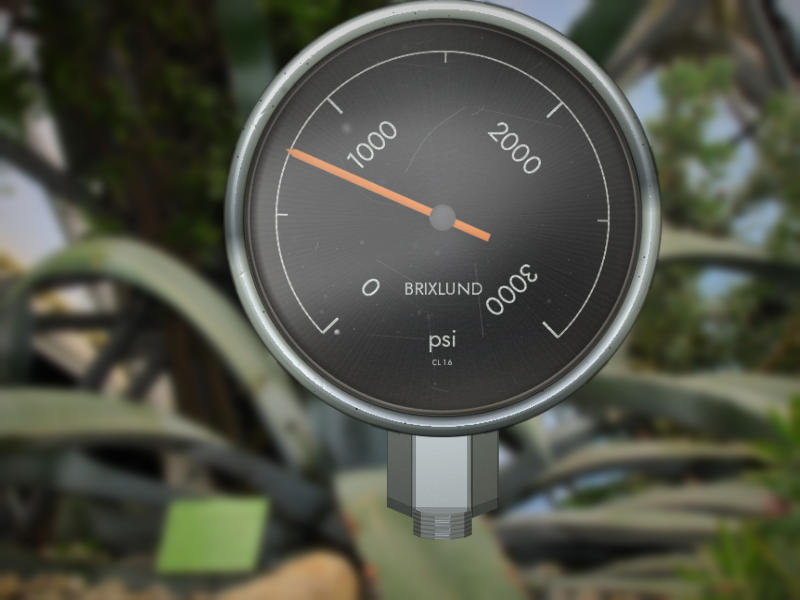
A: 750 psi
